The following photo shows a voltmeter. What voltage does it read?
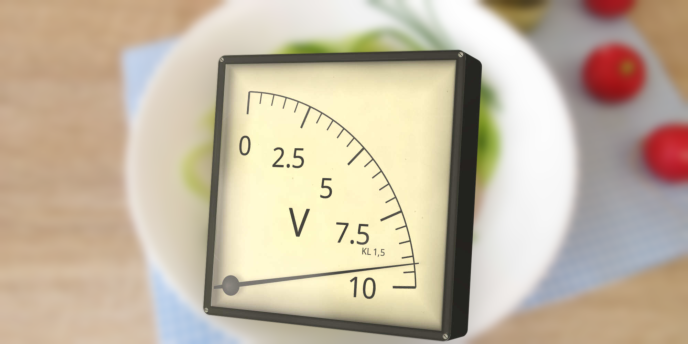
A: 9.25 V
